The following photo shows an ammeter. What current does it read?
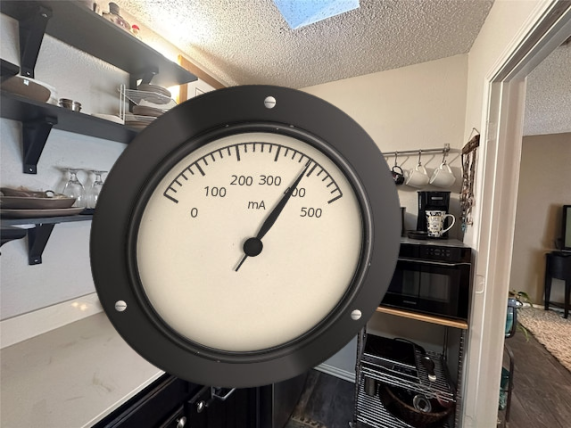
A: 380 mA
